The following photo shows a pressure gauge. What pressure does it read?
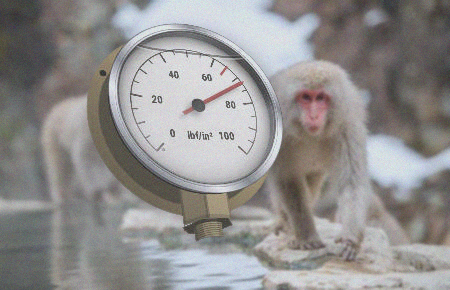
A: 72.5 psi
